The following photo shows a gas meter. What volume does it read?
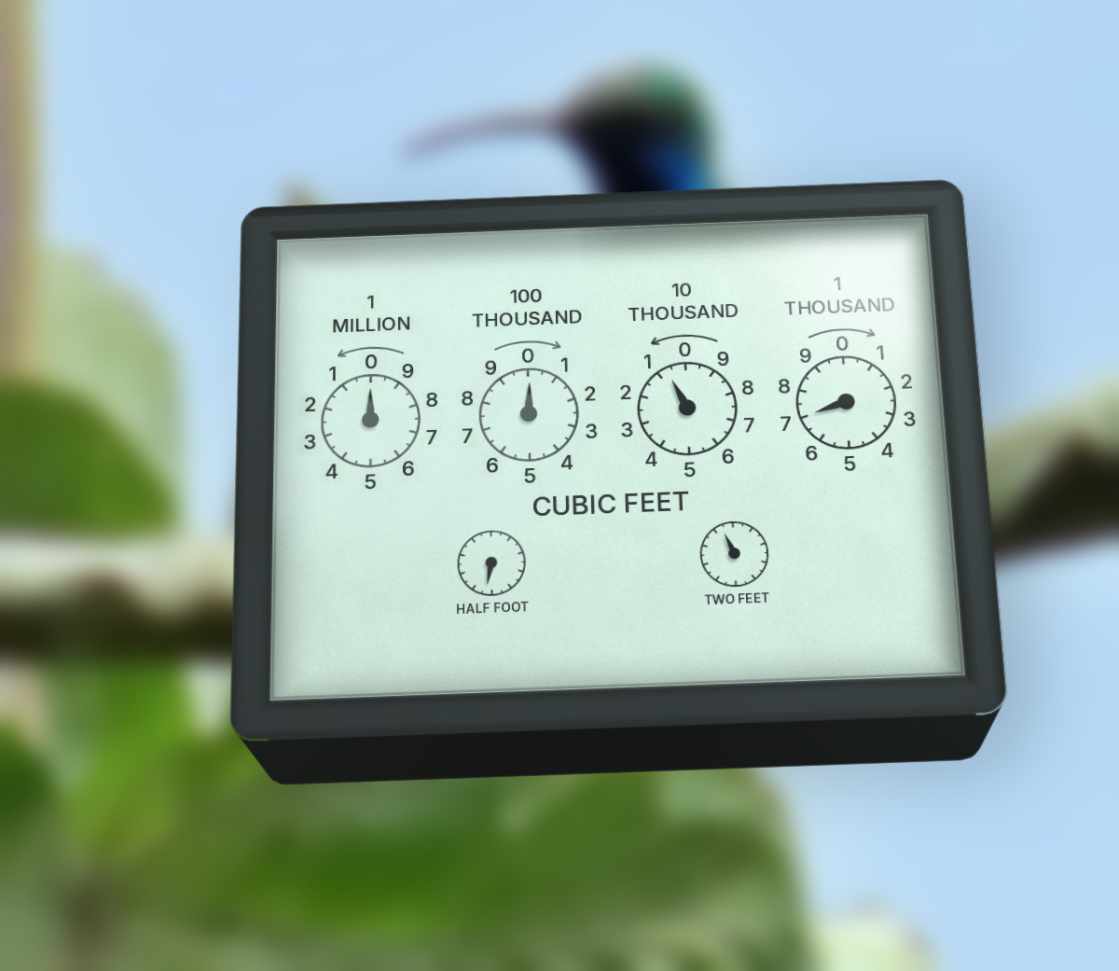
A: 700 ft³
